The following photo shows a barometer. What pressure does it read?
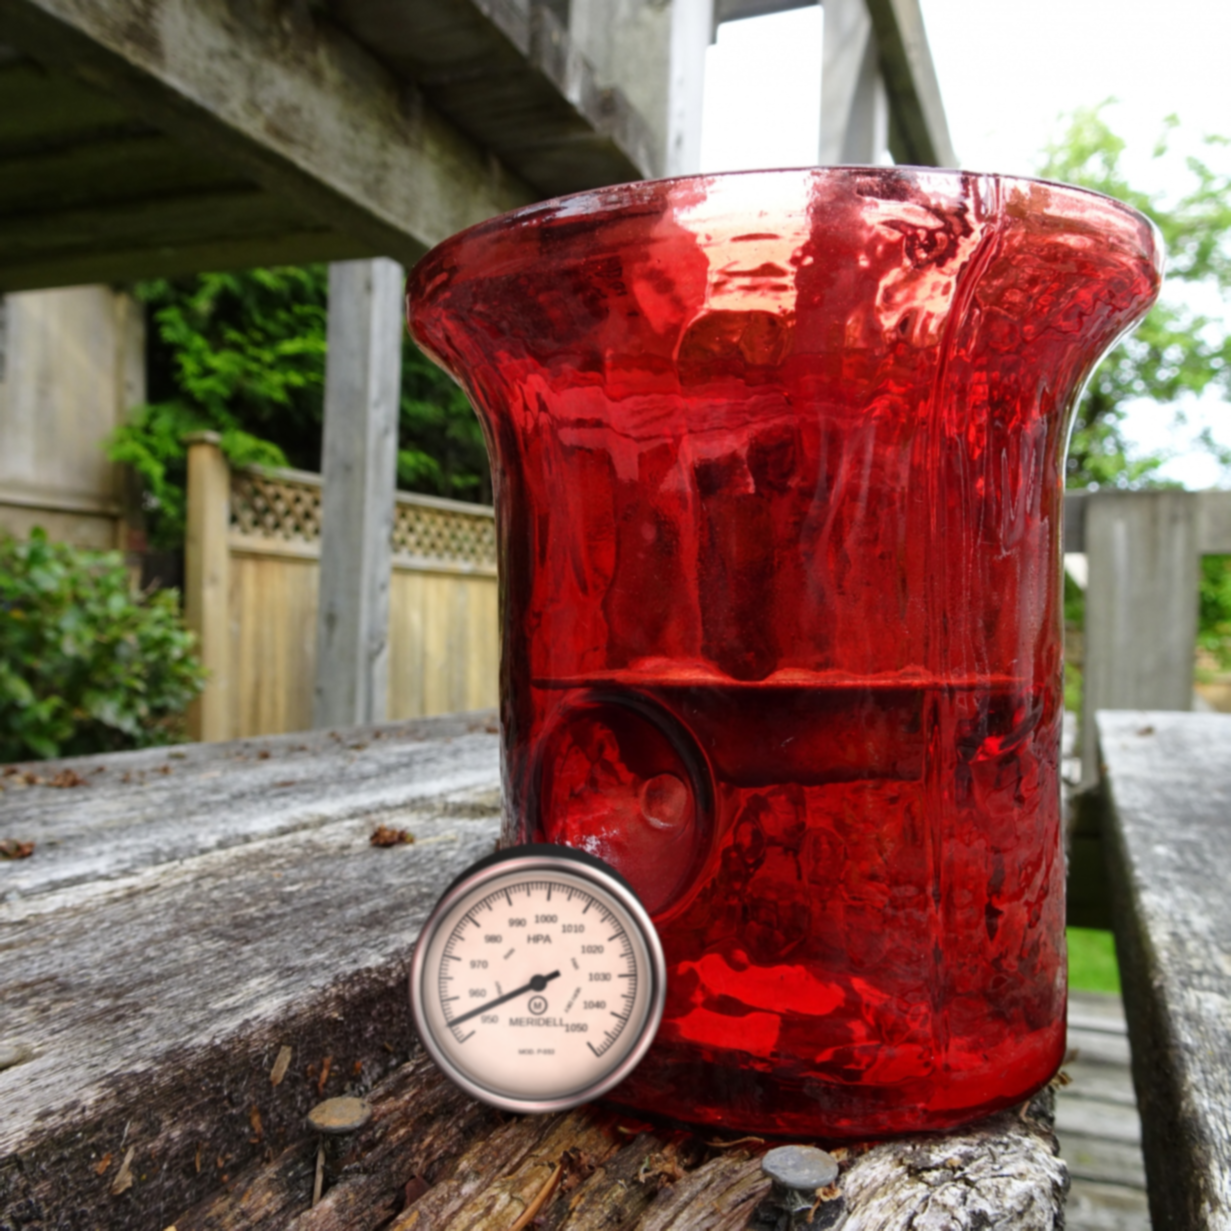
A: 955 hPa
